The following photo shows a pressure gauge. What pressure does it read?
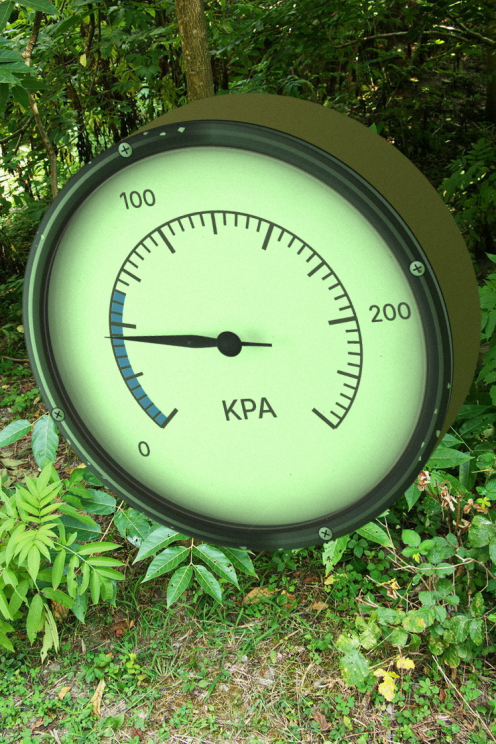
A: 45 kPa
